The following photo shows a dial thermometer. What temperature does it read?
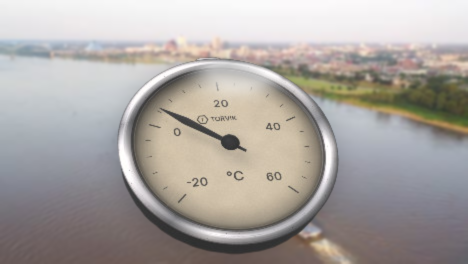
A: 4 °C
